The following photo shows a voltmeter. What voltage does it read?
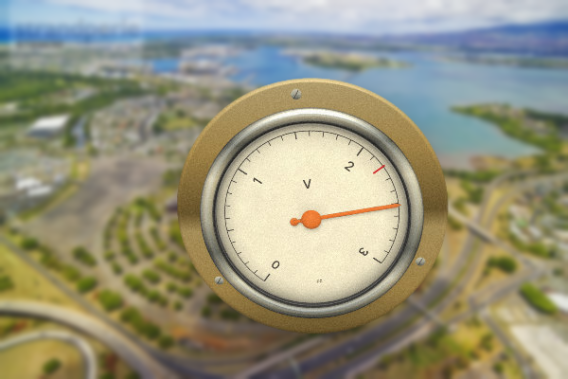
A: 2.5 V
